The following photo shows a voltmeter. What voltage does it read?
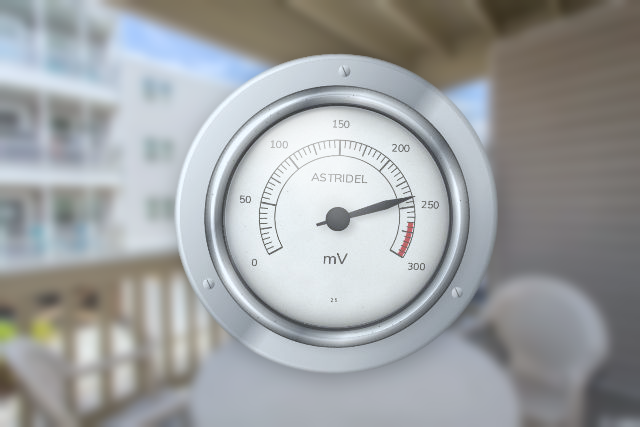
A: 240 mV
